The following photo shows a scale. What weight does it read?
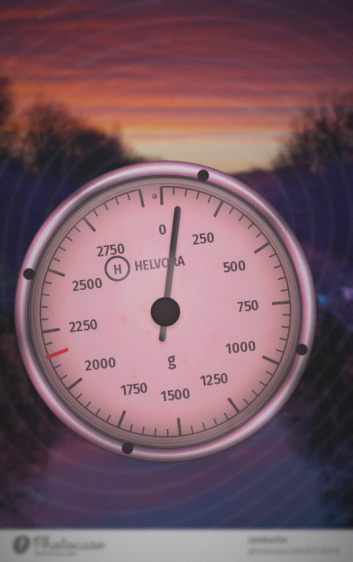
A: 75 g
